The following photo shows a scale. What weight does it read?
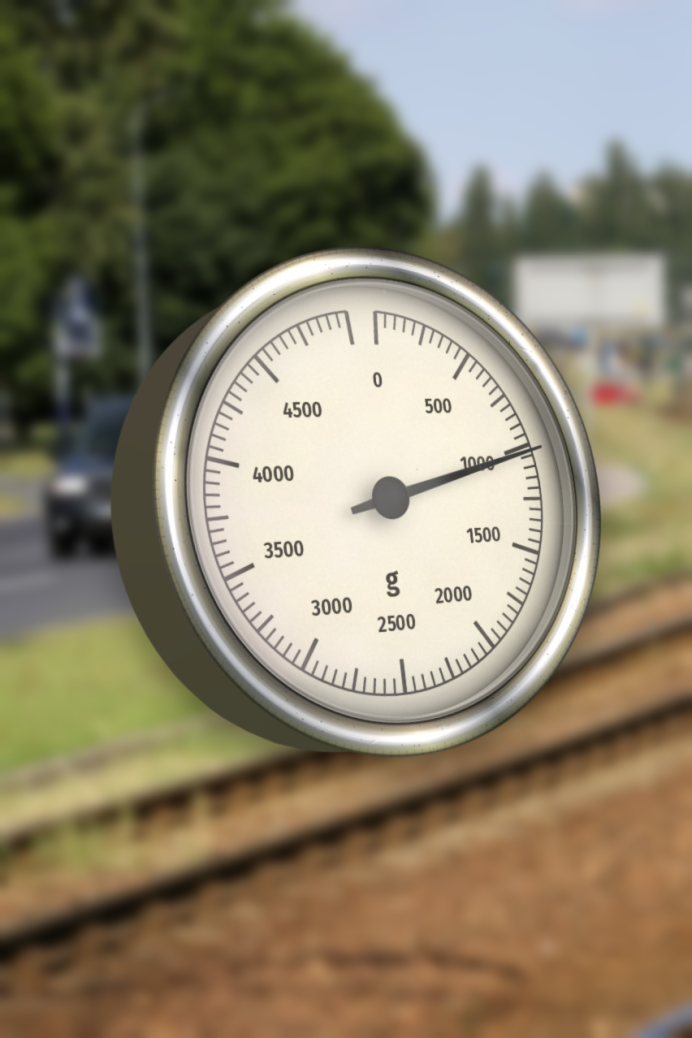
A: 1025 g
